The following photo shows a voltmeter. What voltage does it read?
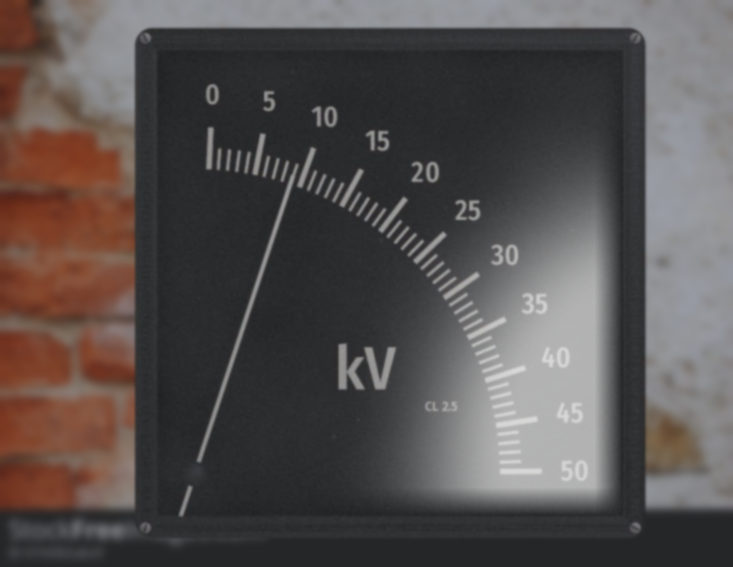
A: 9 kV
